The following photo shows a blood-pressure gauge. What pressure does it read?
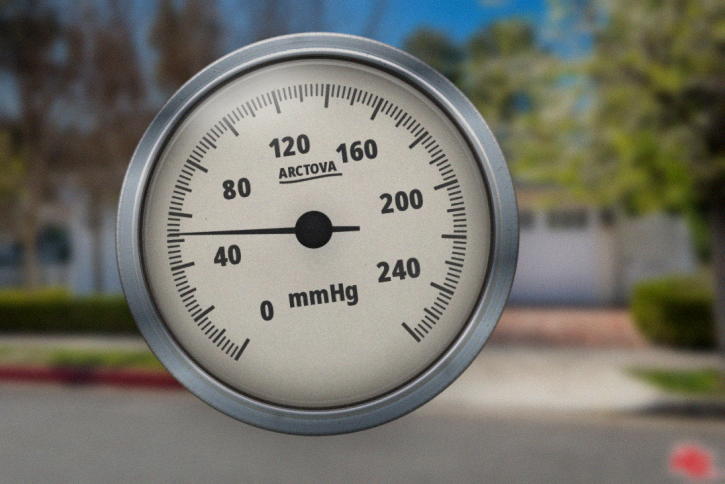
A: 52 mmHg
